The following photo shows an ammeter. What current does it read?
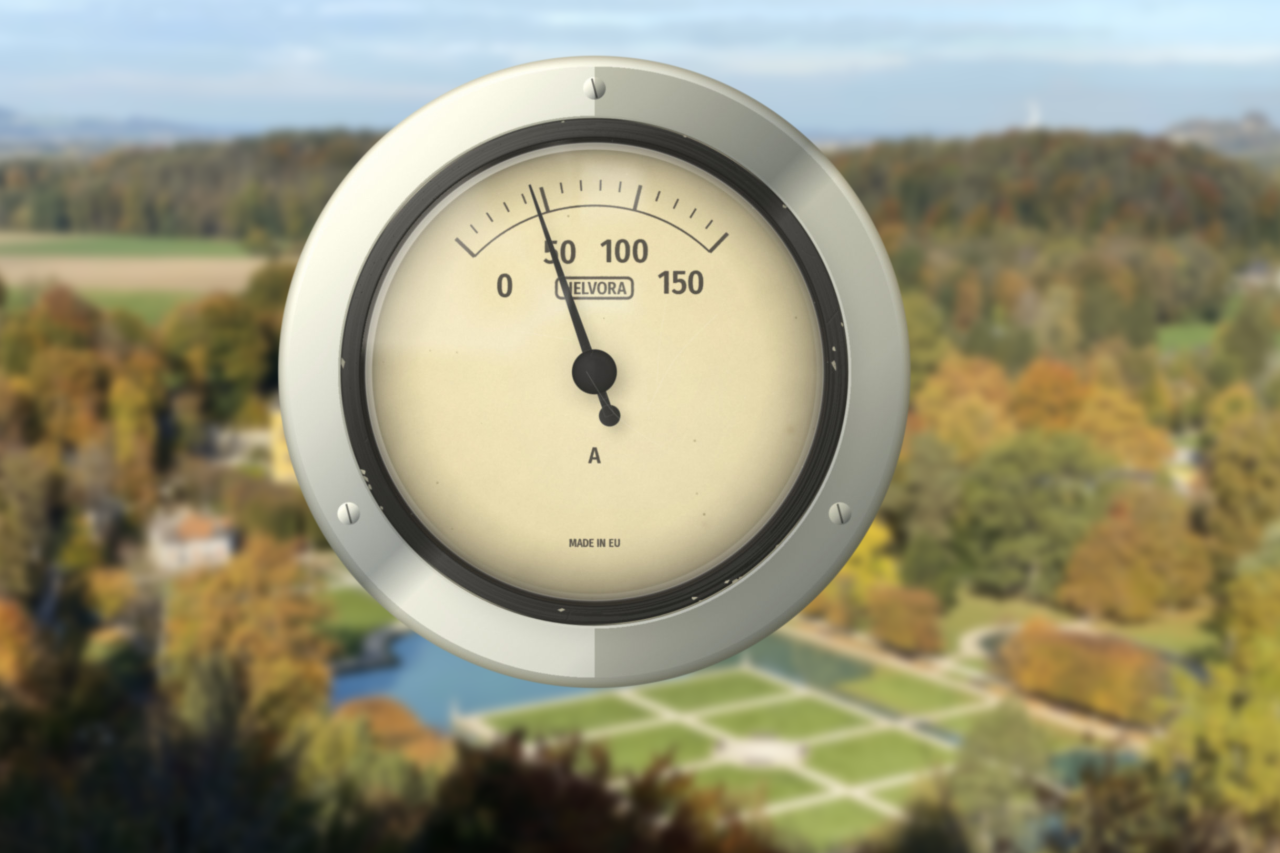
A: 45 A
